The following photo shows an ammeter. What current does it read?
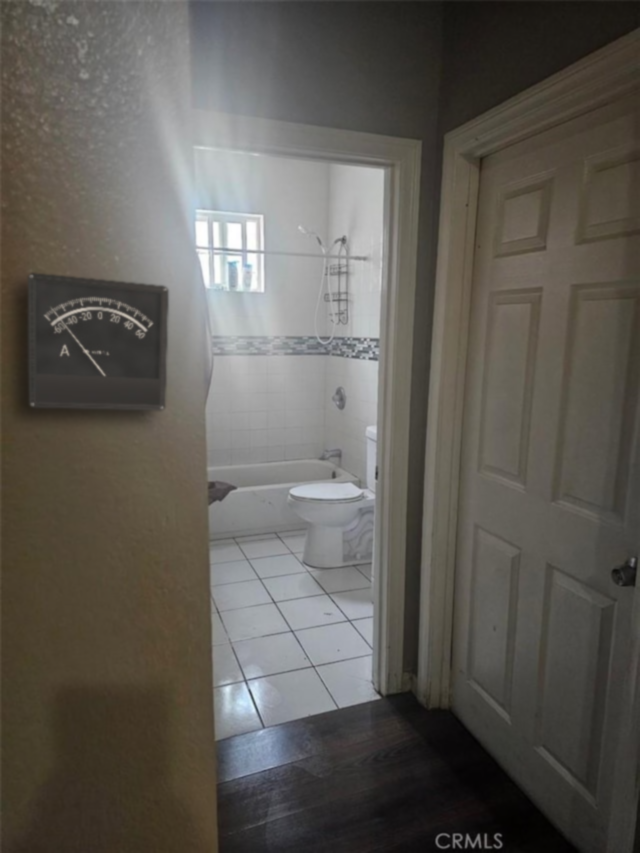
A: -50 A
